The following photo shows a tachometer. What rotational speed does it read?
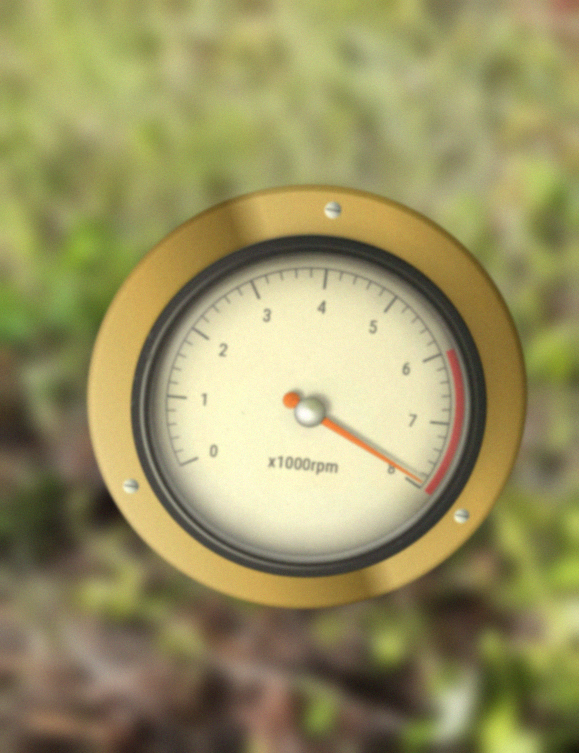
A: 7900 rpm
